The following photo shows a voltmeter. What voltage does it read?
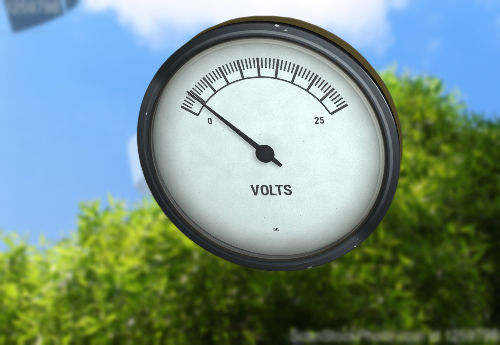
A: 2.5 V
